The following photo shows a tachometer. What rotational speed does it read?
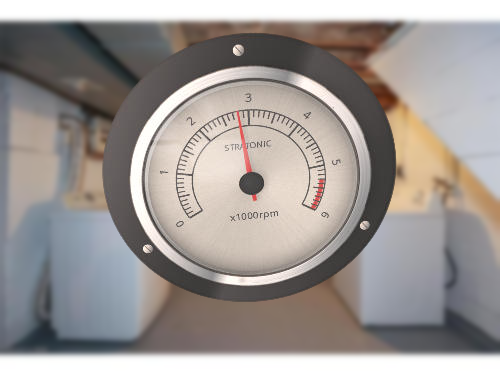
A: 2800 rpm
